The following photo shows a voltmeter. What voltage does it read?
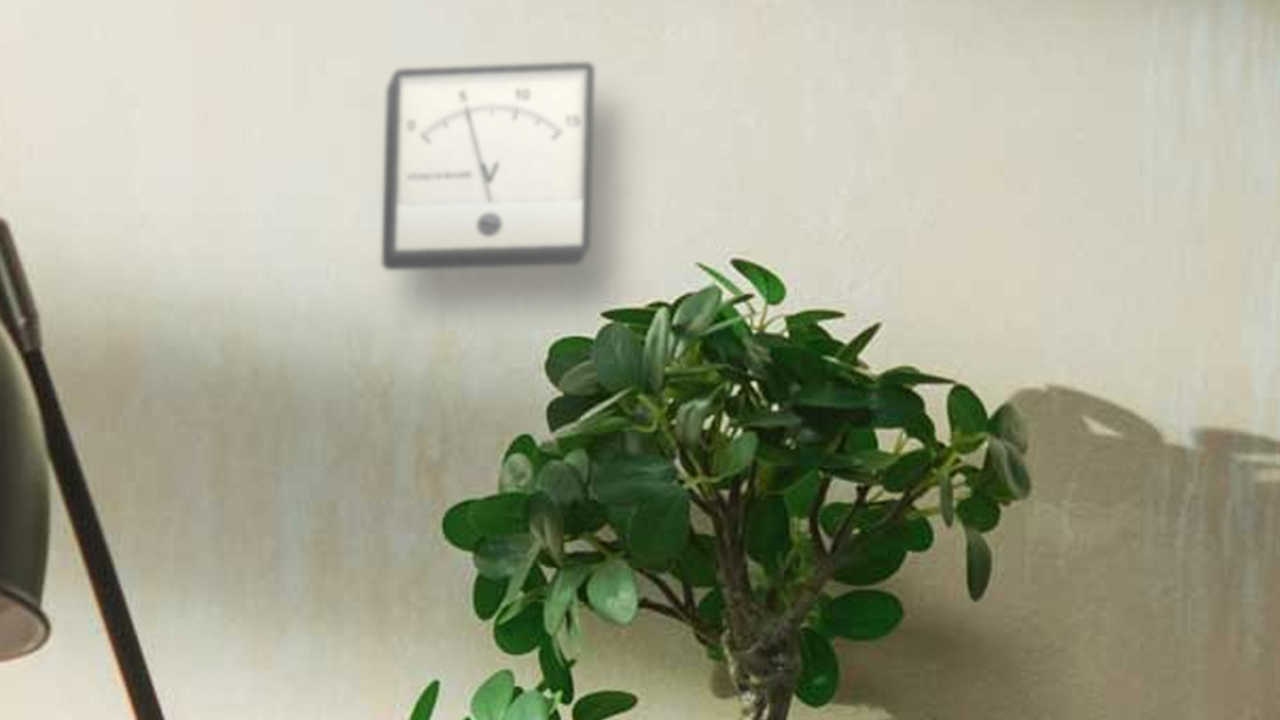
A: 5 V
